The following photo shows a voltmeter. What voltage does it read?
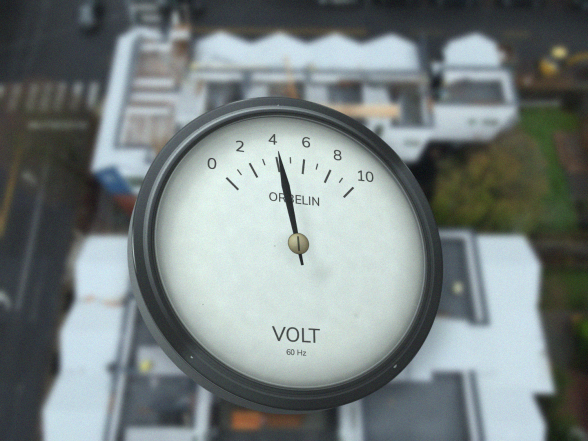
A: 4 V
